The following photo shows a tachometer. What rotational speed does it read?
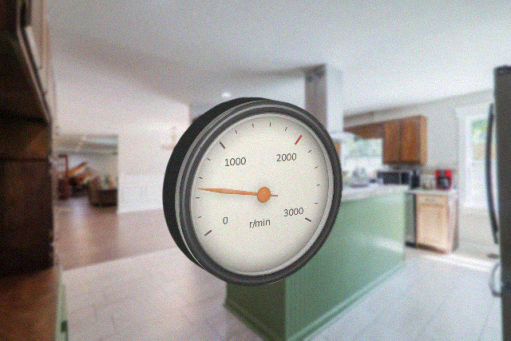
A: 500 rpm
